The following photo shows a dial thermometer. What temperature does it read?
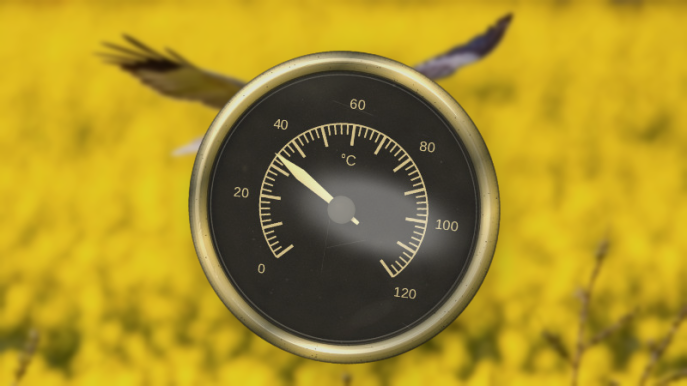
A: 34 °C
